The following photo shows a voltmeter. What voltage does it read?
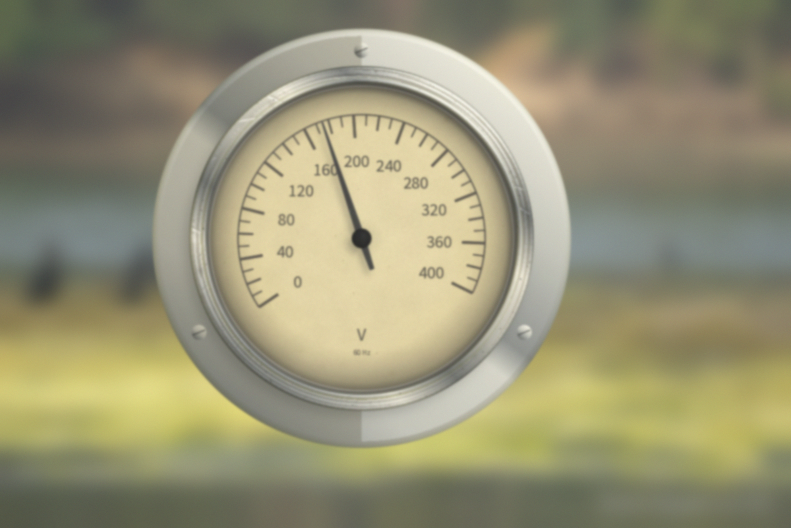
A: 175 V
